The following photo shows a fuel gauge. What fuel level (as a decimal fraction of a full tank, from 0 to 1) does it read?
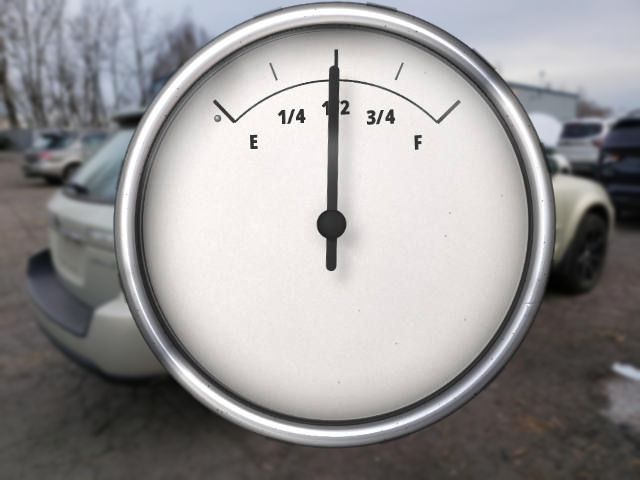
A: 0.5
